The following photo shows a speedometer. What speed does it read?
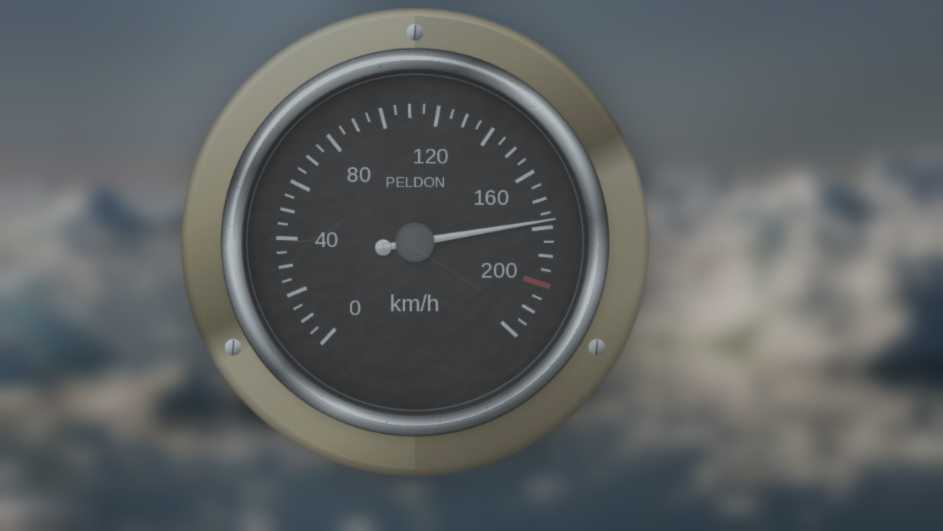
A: 177.5 km/h
